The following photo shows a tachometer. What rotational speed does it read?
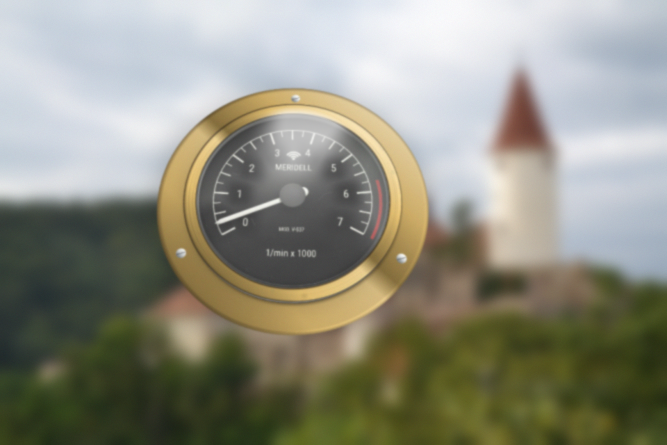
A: 250 rpm
